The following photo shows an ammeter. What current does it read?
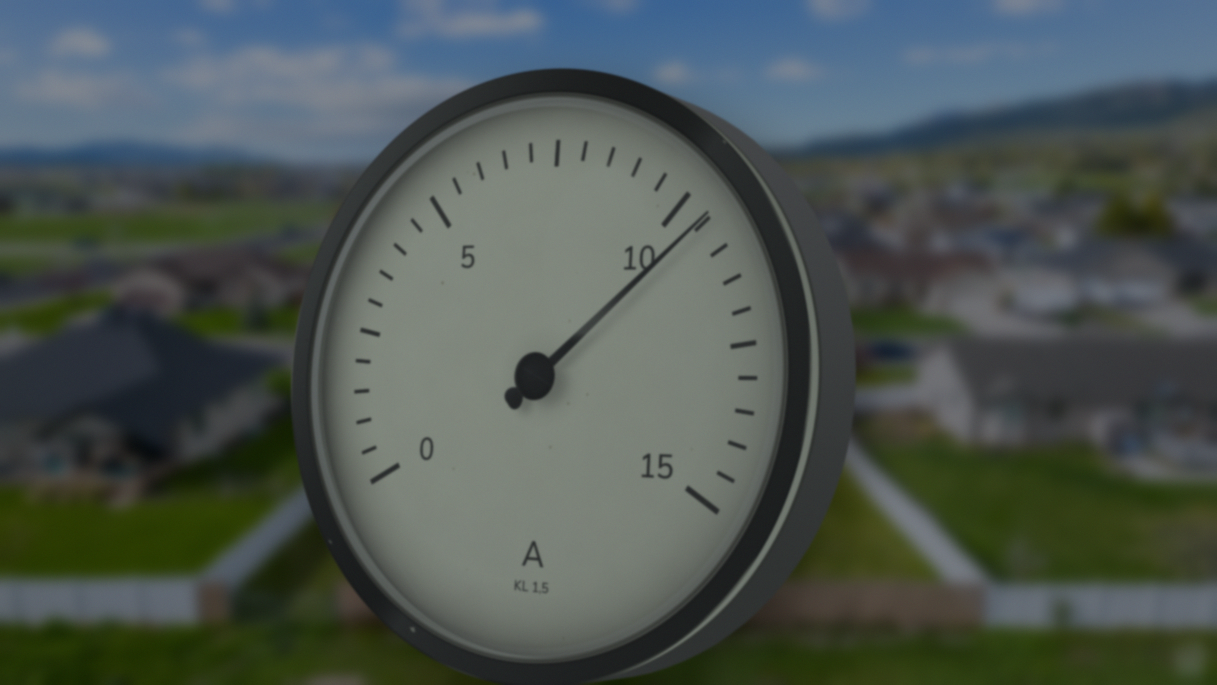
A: 10.5 A
